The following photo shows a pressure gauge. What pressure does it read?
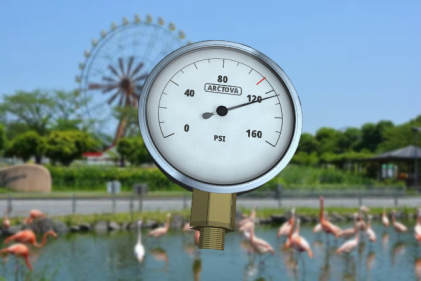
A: 125 psi
